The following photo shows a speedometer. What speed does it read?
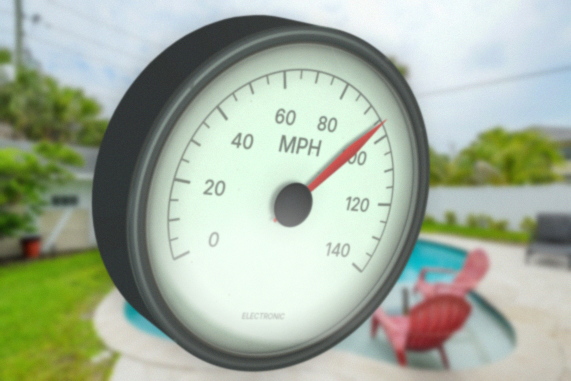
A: 95 mph
